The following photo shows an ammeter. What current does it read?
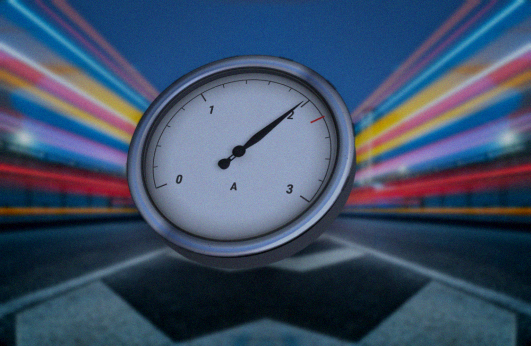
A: 2 A
